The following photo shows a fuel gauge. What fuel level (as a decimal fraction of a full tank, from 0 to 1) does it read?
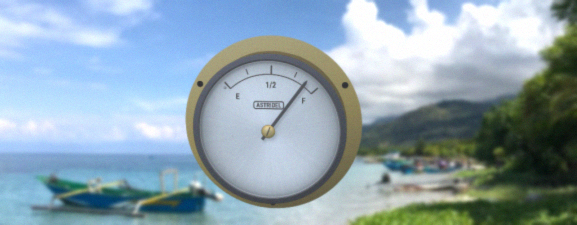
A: 0.875
